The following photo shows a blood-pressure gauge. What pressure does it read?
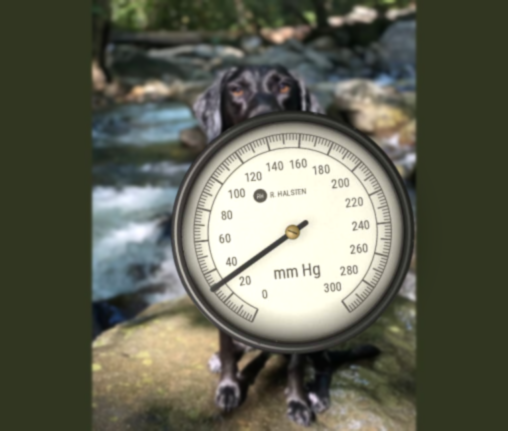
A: 30 mmHg
